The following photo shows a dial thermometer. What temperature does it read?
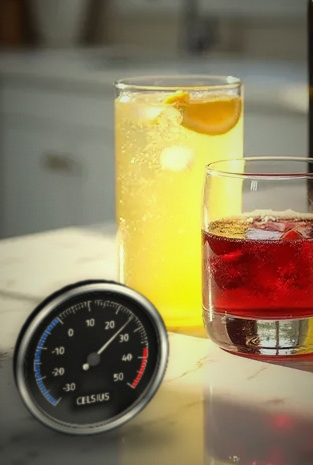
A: 25 °C
